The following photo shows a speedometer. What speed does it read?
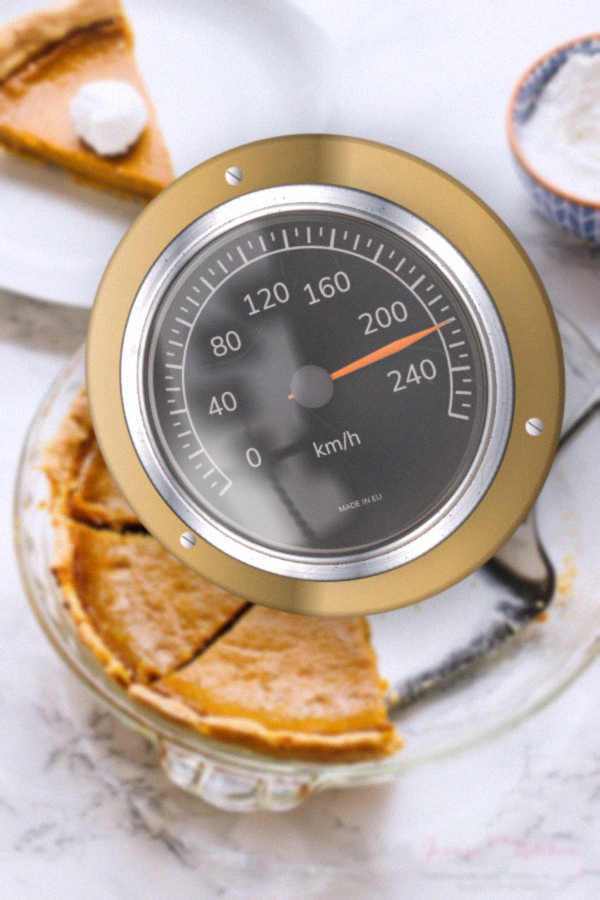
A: 220 km/h
